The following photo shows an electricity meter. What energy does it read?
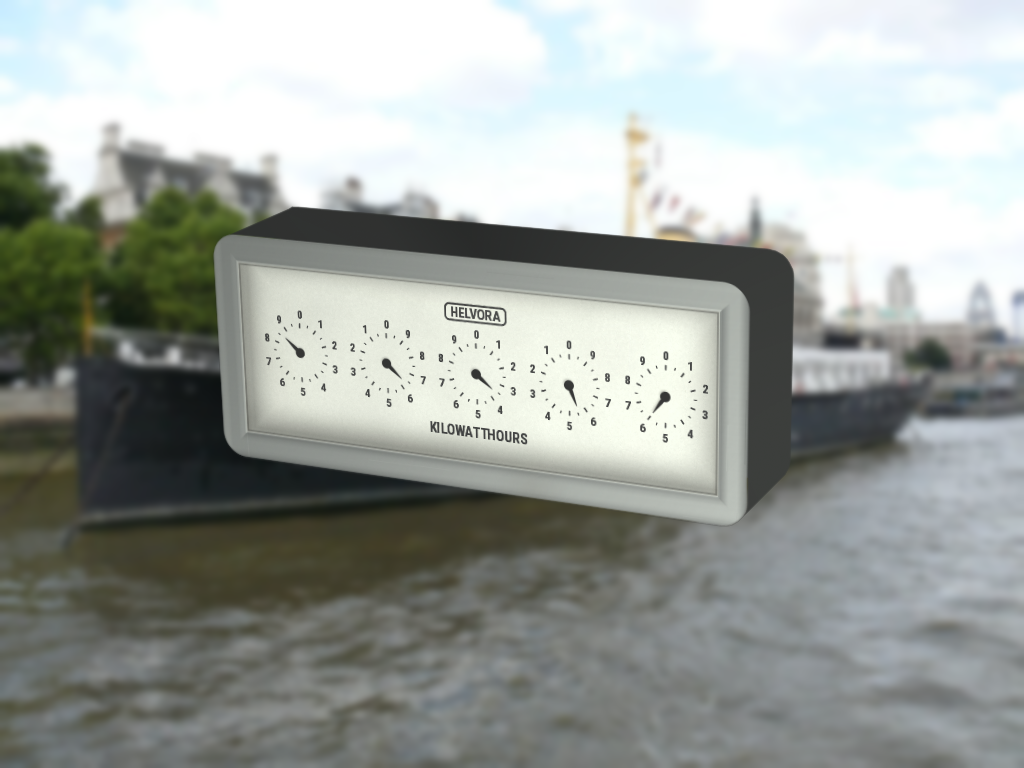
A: 86356 kWh
